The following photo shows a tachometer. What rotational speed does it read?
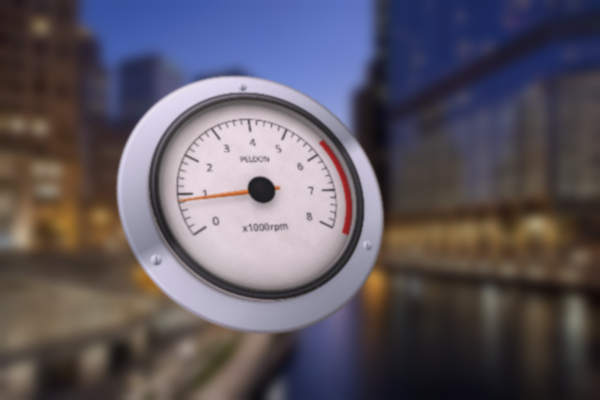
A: 800 rpm
